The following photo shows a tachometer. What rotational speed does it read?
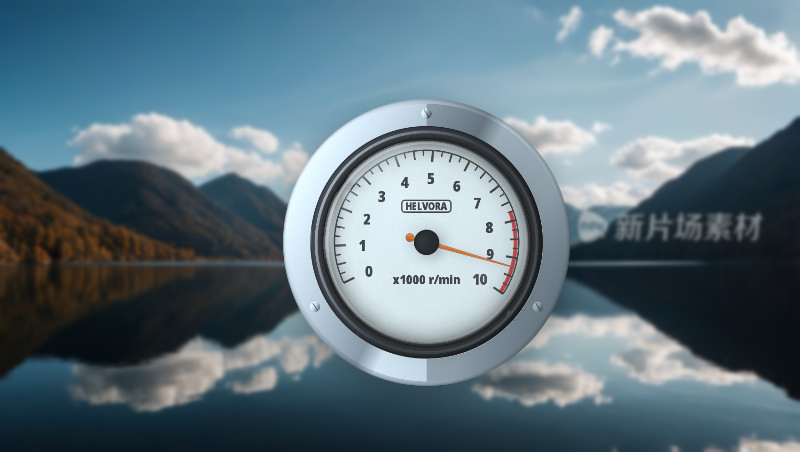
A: 9250 rpm
